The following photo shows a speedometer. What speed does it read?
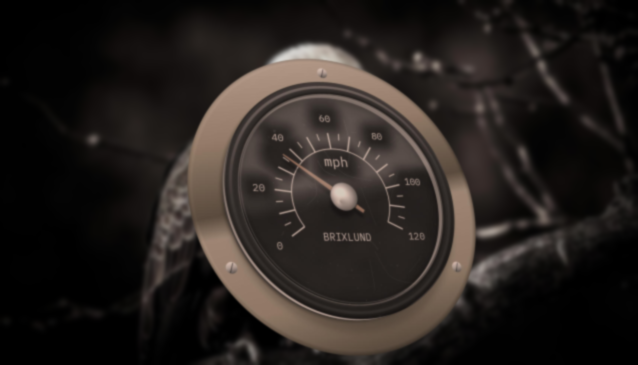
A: 35 mph
